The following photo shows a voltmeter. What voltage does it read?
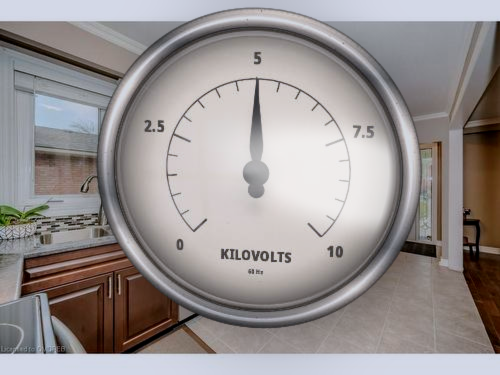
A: 5 kV
